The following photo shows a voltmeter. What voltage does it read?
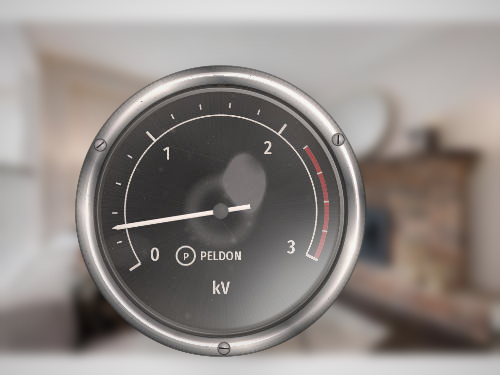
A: 0.3 kV
